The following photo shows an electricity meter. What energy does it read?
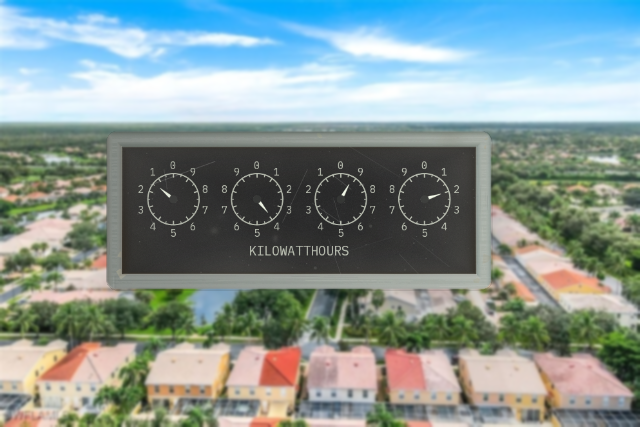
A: 1392 kWh
